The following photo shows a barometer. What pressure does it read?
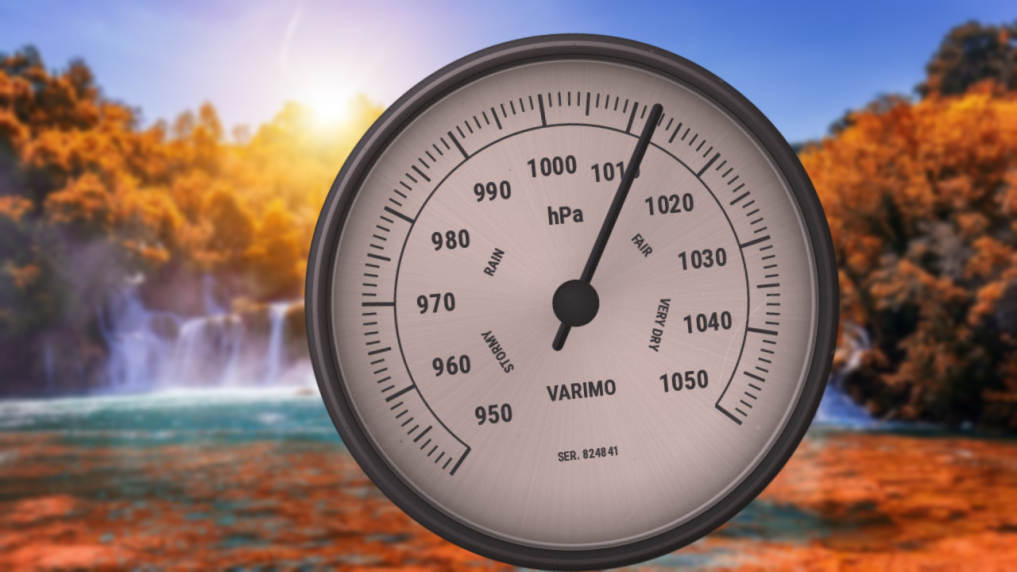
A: 1012 hPa
